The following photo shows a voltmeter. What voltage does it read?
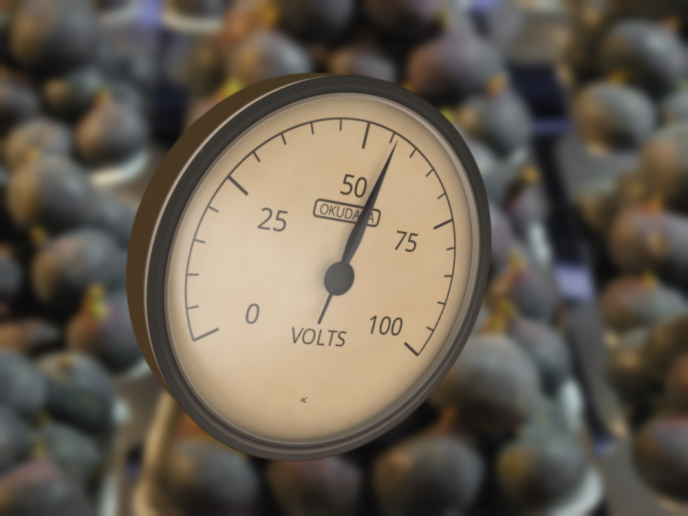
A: 55 V
